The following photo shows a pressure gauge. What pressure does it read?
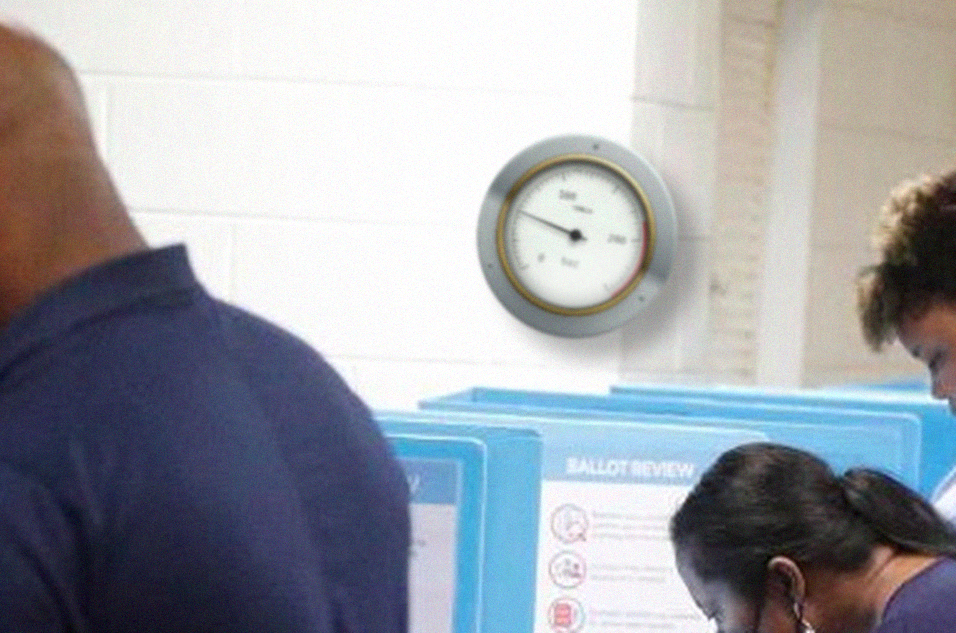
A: 50 bar
